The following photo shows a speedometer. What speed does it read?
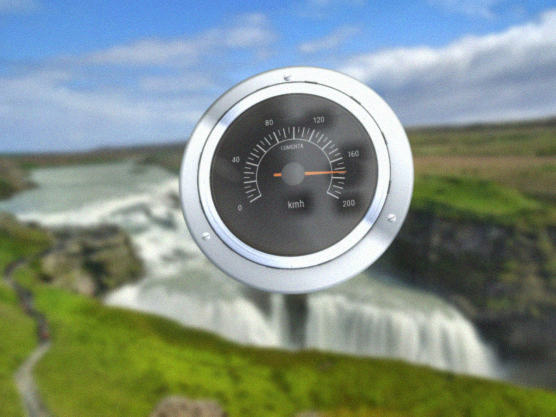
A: 175 km/h
